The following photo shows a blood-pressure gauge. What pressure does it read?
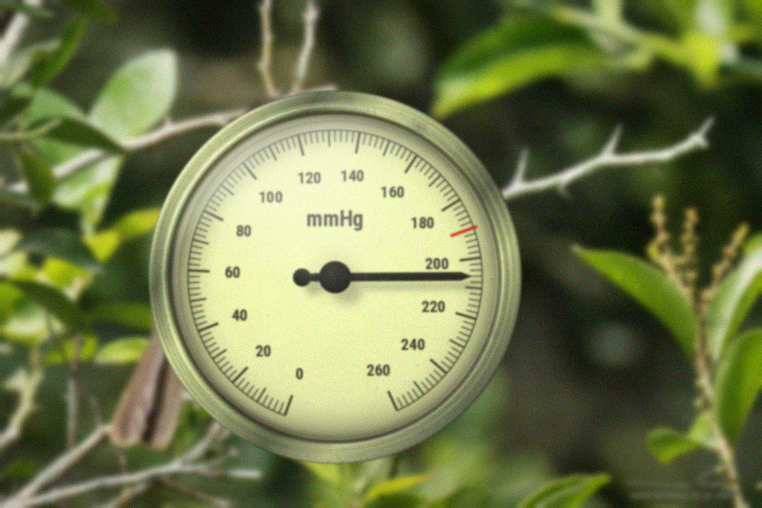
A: 206 mmHg
